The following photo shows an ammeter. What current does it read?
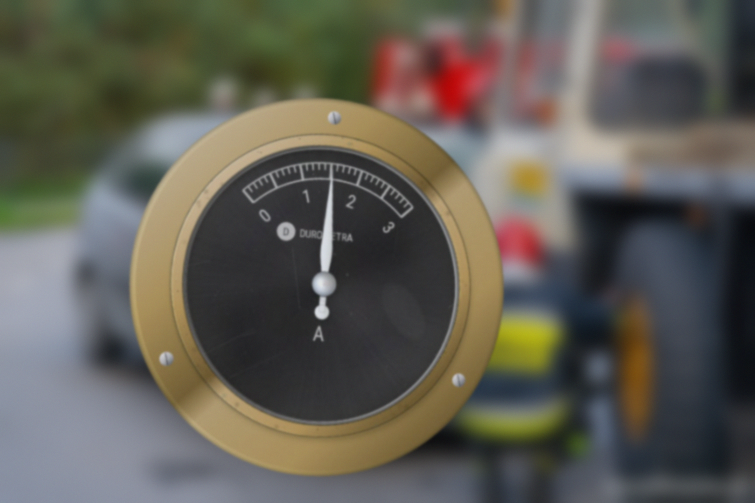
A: 1.5 A
